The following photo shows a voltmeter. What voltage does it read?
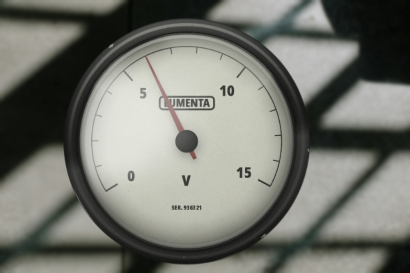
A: 6 V
